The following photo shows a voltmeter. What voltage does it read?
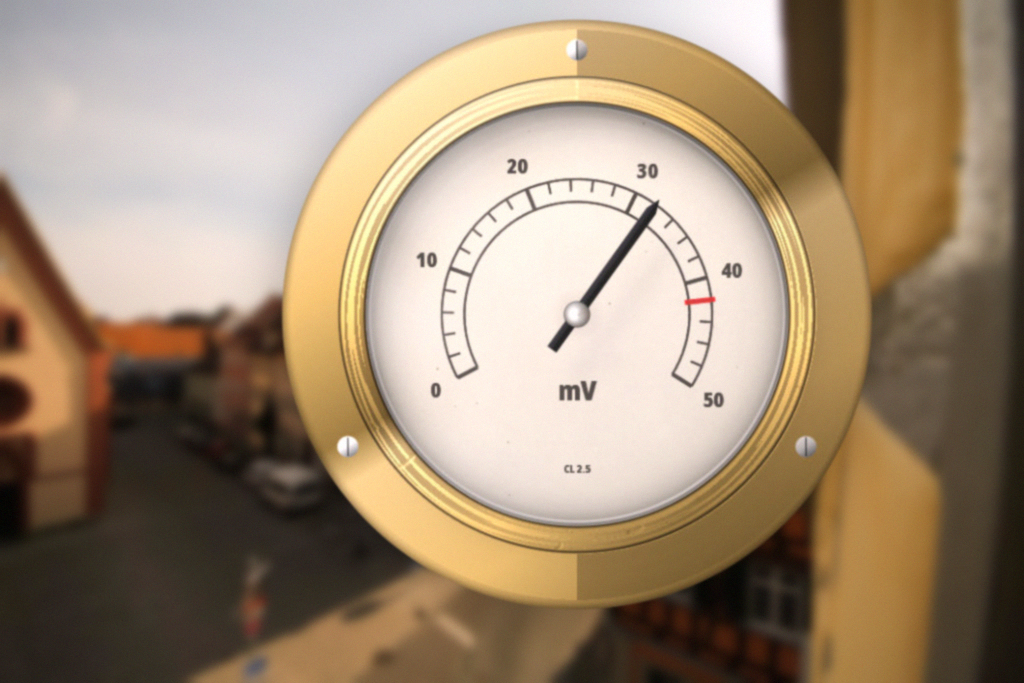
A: 32 mV
